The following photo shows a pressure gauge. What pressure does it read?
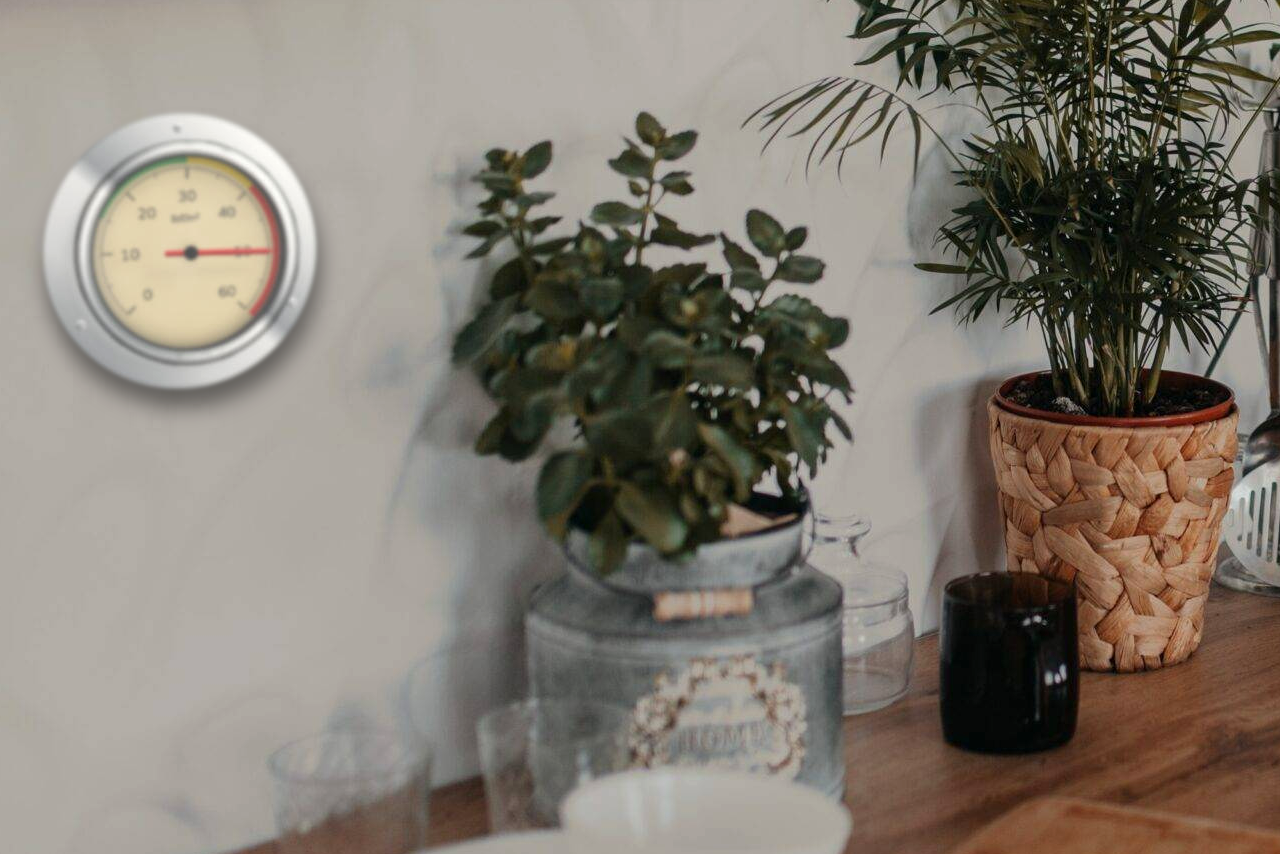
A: 50 psi
